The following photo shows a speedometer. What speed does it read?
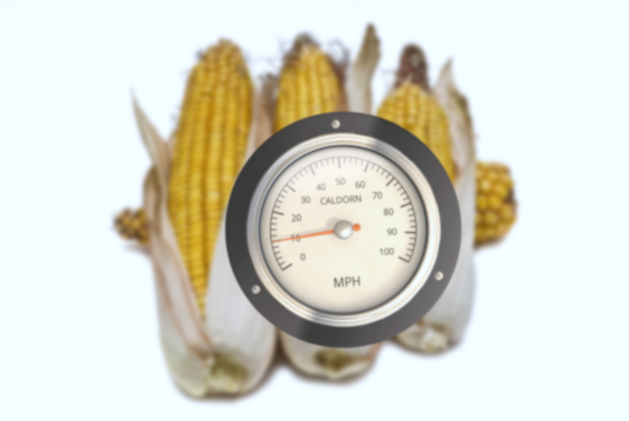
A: 10 mph
